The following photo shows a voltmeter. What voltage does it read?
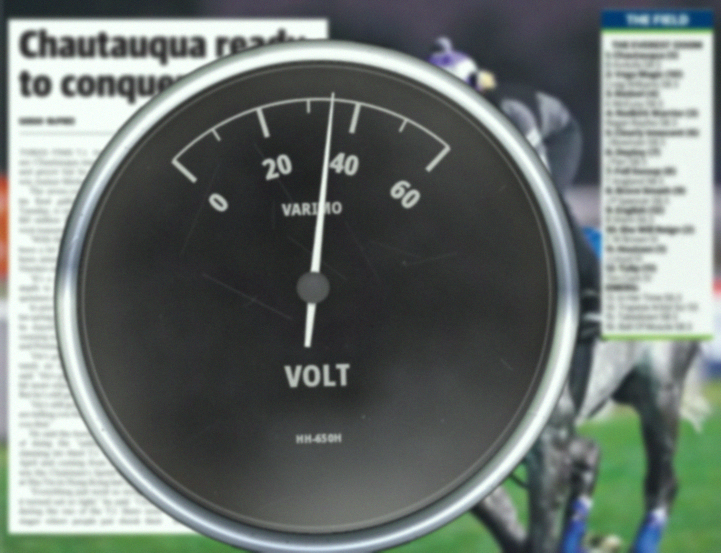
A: 35 V
